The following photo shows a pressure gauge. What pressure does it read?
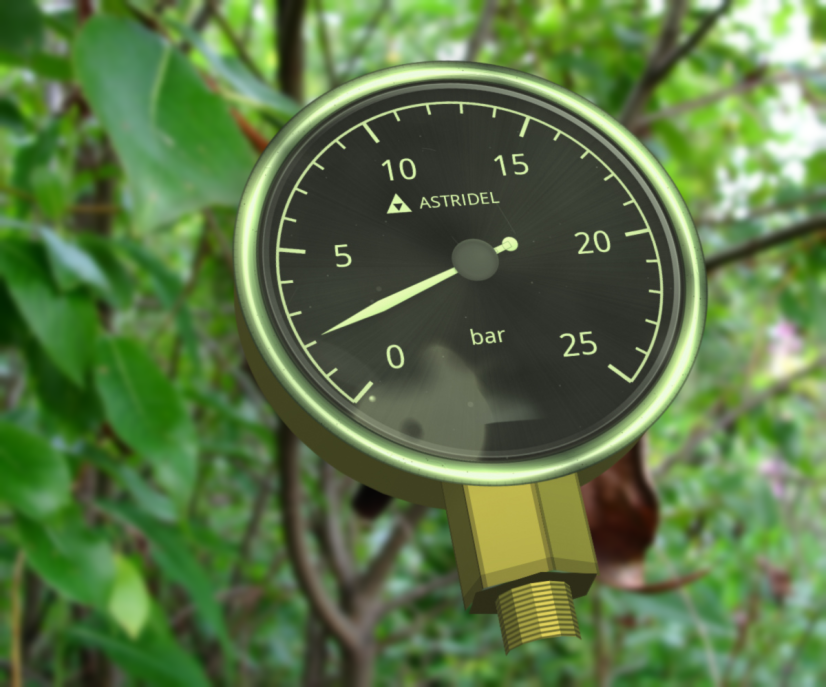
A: 2 bar
